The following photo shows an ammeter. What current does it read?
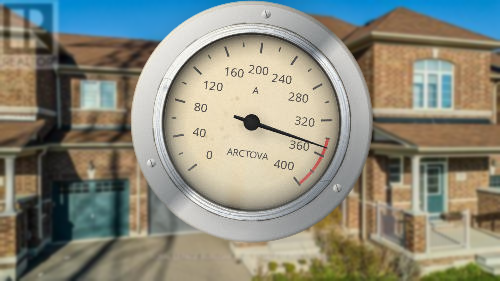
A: 350 A
